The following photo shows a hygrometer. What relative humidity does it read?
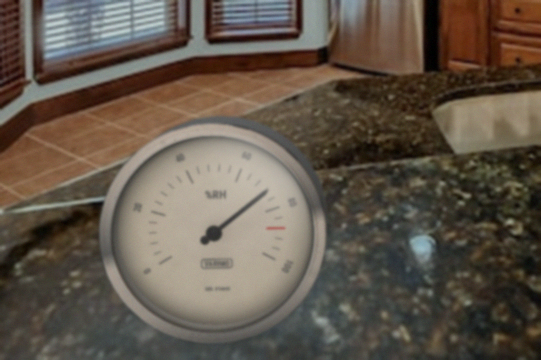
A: 72 %
